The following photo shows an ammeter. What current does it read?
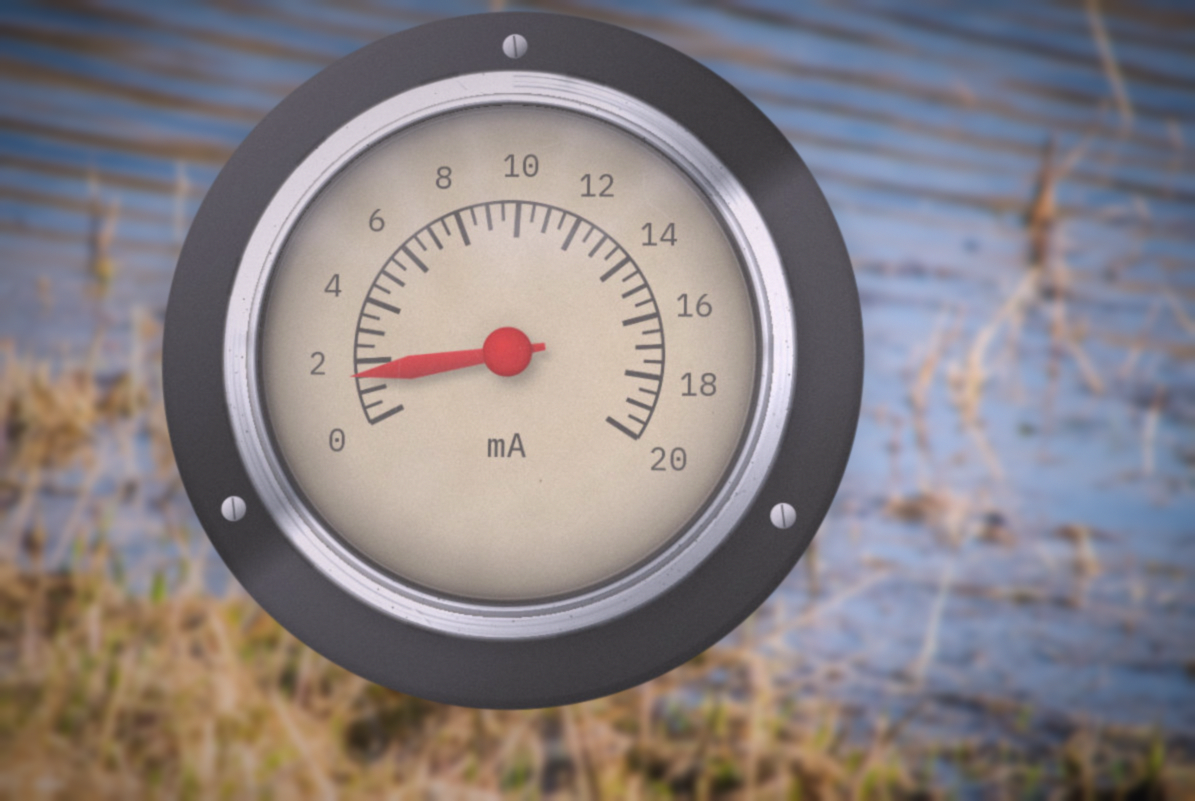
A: 1.5 mA
